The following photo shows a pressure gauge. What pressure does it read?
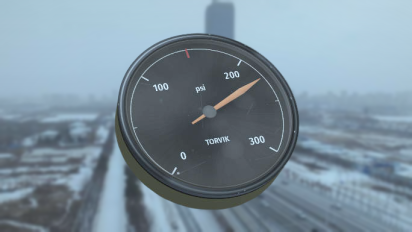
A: 225 psi
